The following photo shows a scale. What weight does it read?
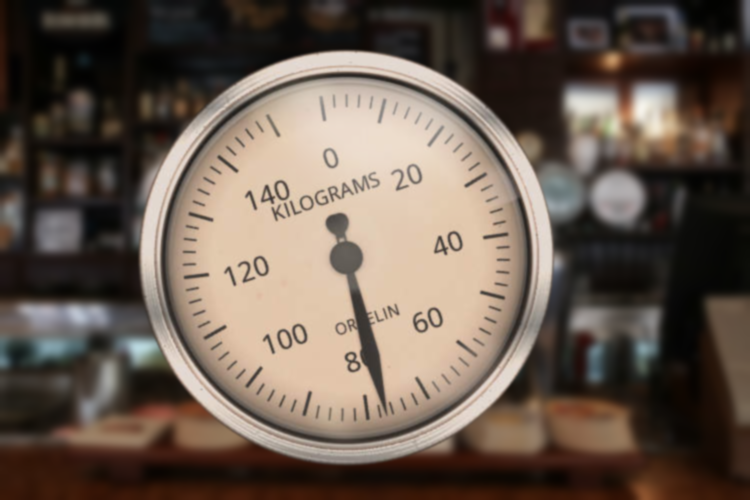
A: 77 kg
